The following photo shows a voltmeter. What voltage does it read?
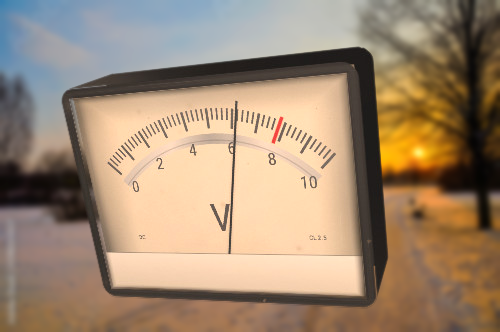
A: 6.2 V
